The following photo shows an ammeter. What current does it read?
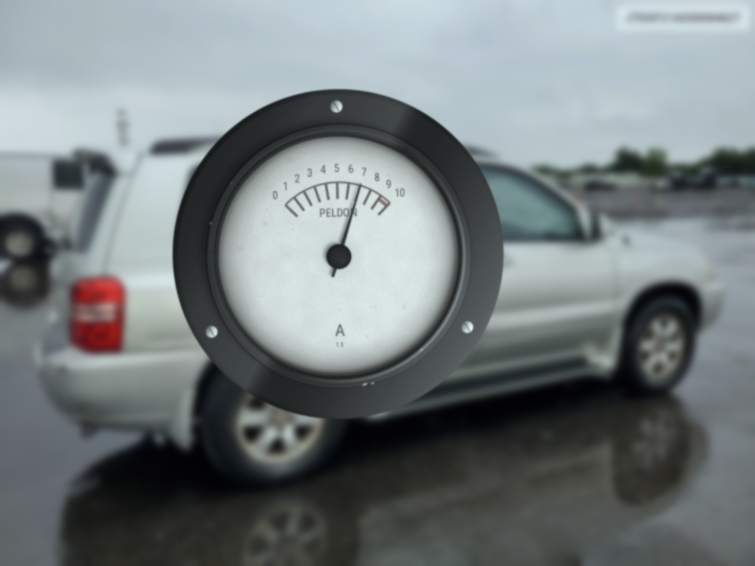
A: 7 A
